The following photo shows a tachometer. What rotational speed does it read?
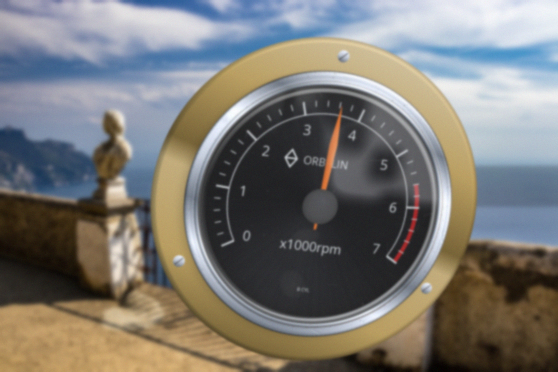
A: 3600 rpm
